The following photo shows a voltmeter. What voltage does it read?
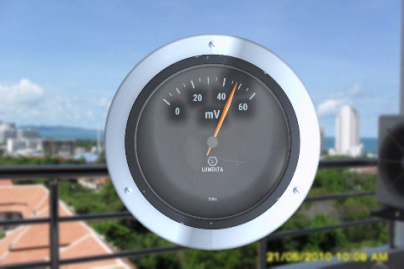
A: 47.5 mV
